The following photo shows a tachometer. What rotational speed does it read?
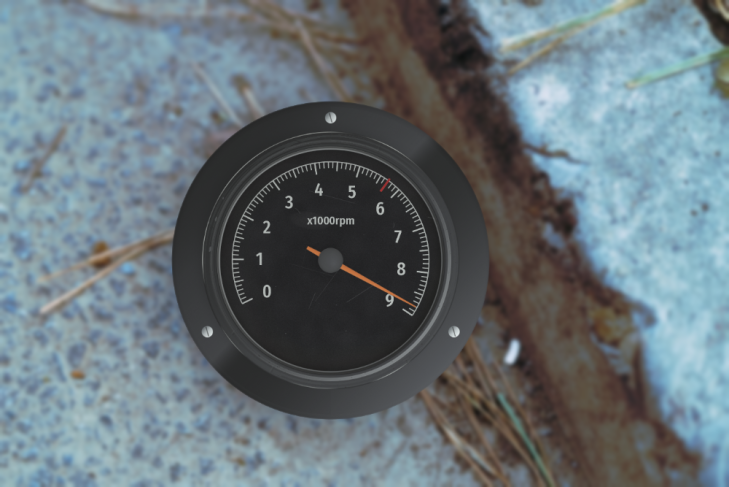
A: 8800 rpm
